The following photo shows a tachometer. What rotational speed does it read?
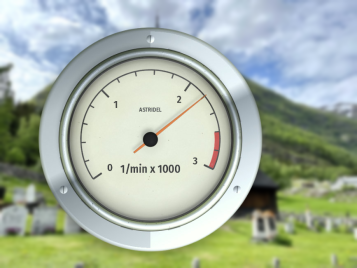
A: 2200 rpm
